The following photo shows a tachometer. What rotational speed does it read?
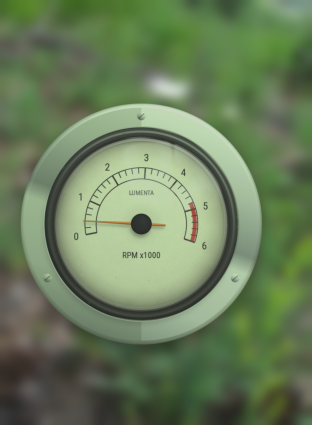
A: 400 rpm
